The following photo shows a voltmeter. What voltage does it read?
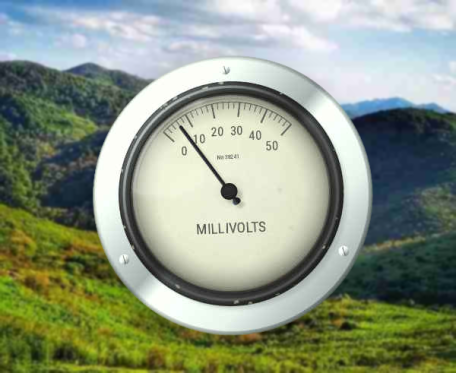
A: 6 mV
